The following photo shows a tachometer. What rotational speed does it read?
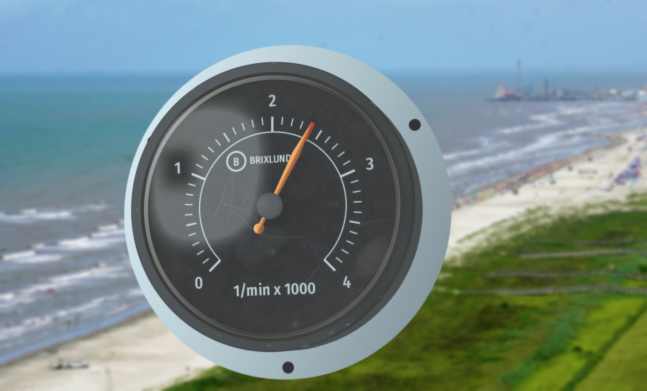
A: 2400 rpm
